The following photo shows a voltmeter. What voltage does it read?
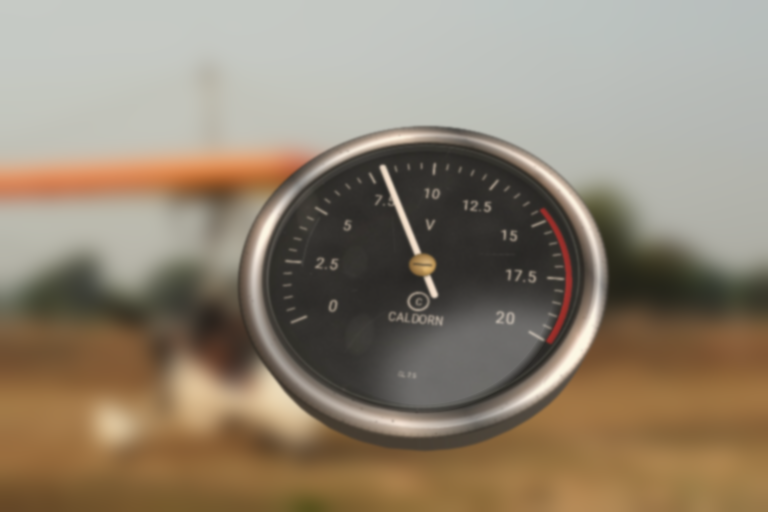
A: 8 V
